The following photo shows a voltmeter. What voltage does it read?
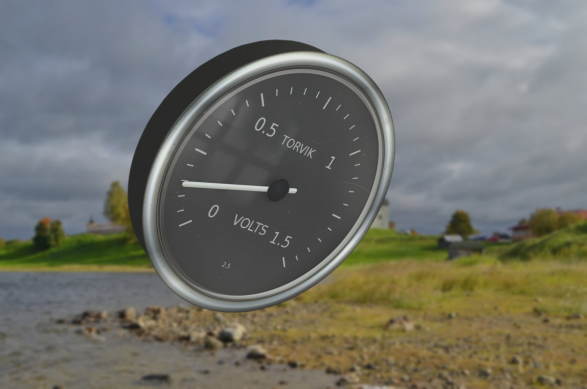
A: 0.15 V
